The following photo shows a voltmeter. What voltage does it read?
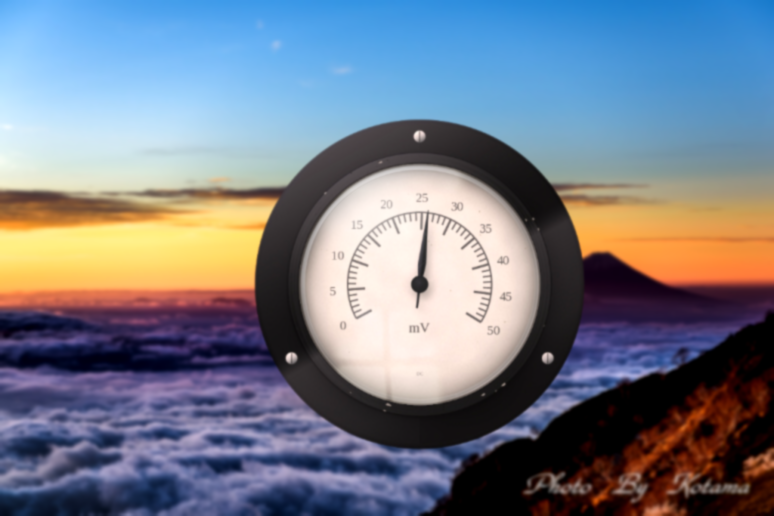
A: 26 mV
